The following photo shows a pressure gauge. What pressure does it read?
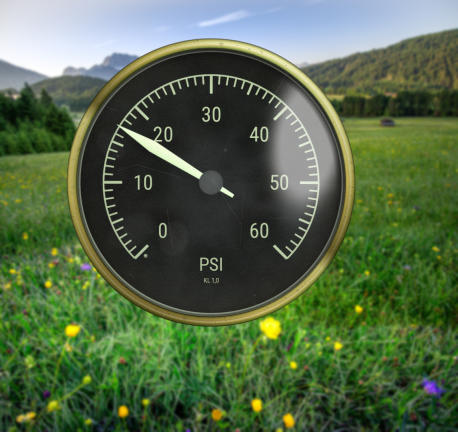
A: 17 psi
